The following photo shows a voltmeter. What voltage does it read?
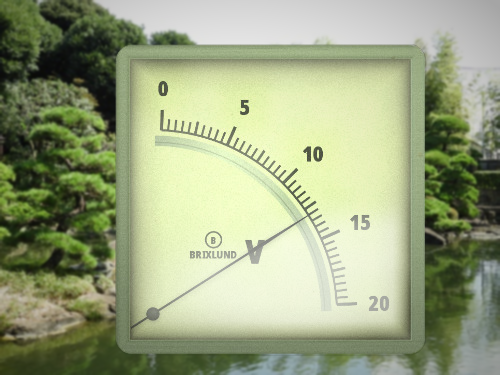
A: 13 V
